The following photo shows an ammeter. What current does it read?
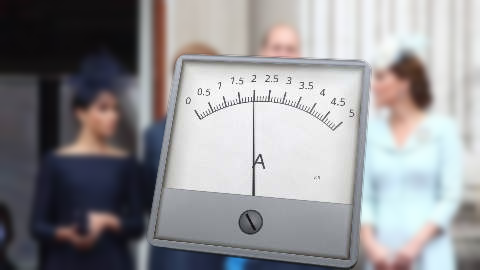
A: 2 A
